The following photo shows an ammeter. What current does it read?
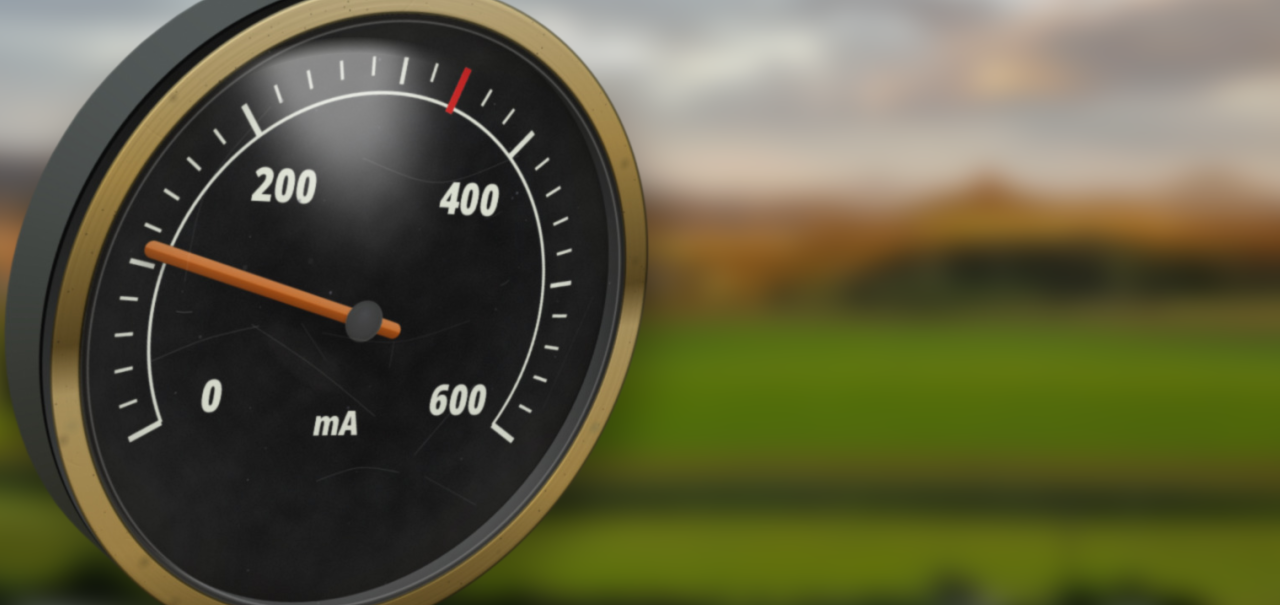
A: 110 mA
